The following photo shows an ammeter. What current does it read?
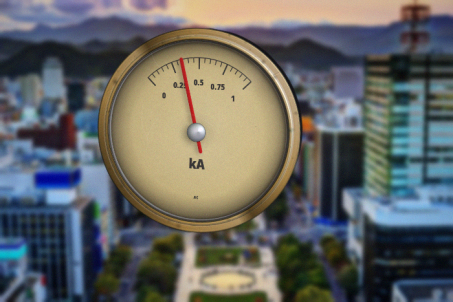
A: 0.35 kA
